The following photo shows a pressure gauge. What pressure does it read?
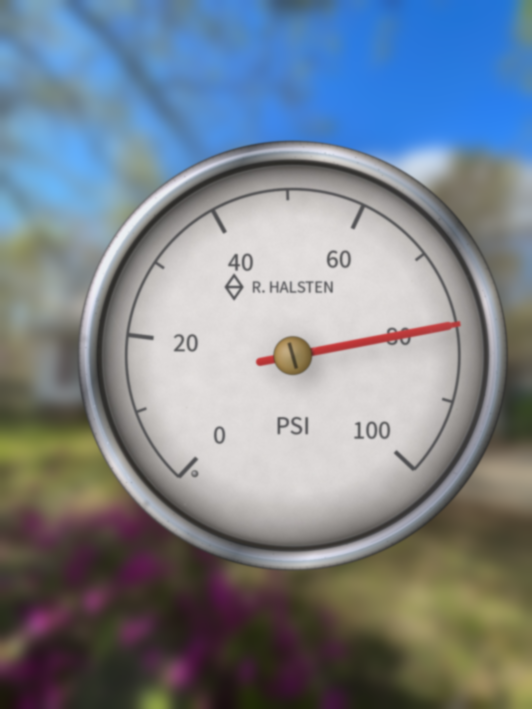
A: 80 psi
